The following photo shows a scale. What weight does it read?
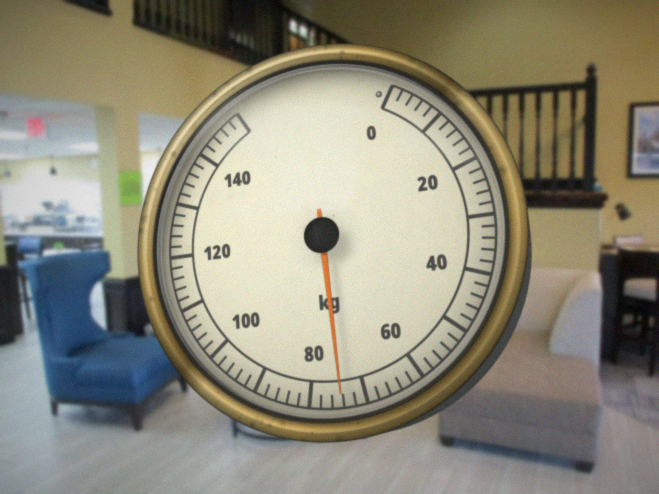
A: 74 kg
